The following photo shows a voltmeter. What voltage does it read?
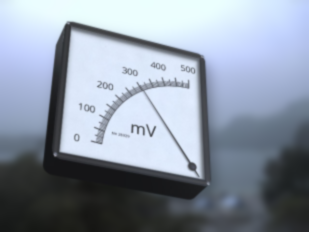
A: 300 mV
